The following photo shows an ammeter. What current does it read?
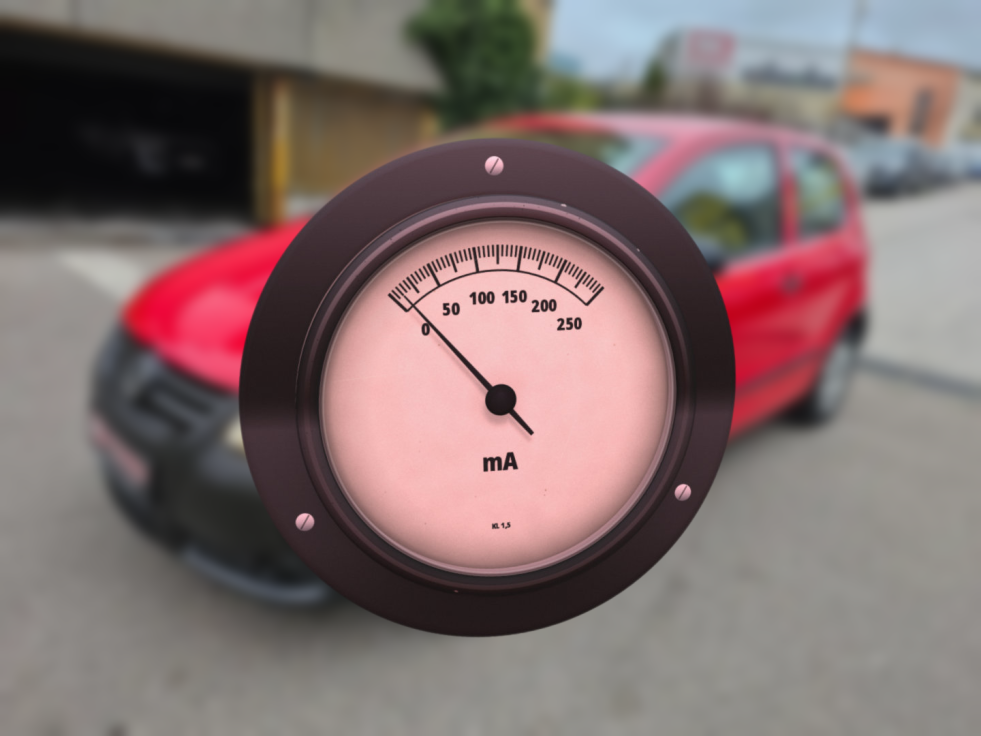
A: 10 mA
